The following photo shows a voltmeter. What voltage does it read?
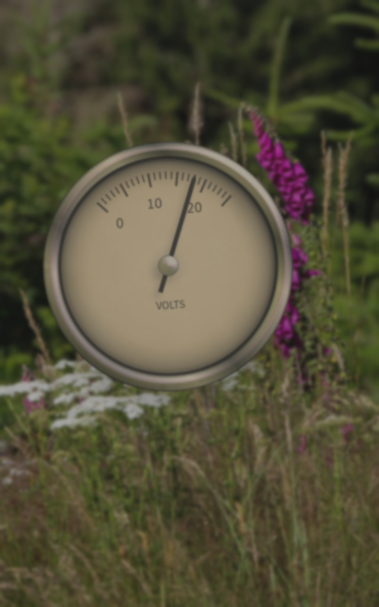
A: 18 V
